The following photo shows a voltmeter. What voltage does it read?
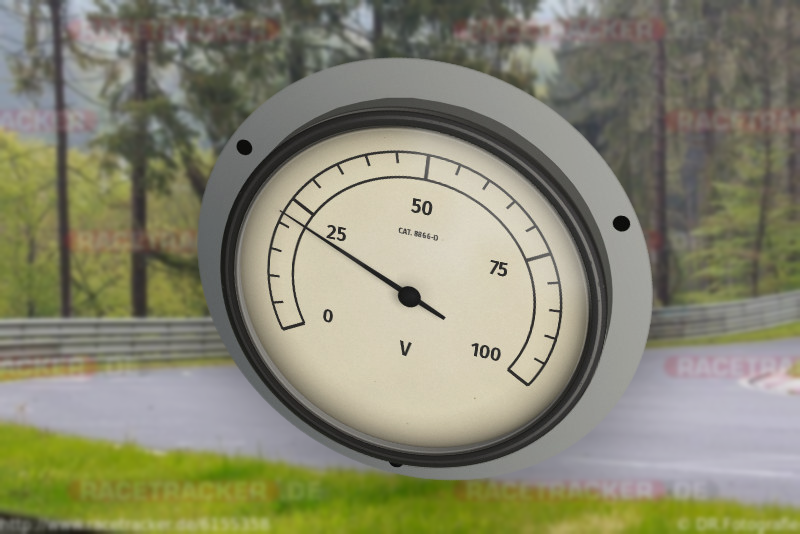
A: 22.5 V
